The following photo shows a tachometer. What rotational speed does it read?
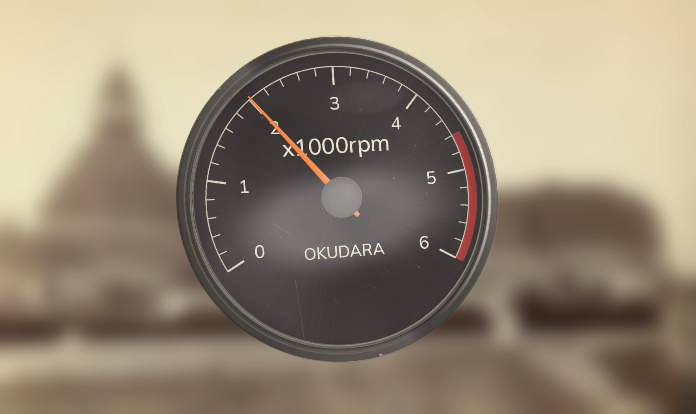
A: 2000 rpm
